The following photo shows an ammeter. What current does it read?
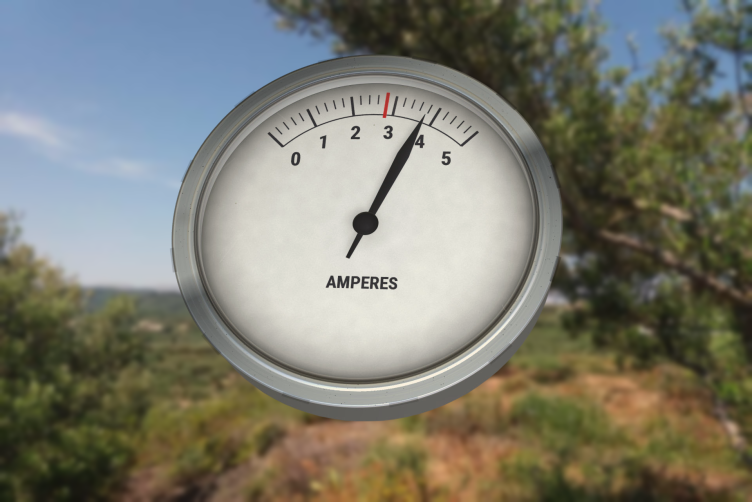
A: 3.8 A
